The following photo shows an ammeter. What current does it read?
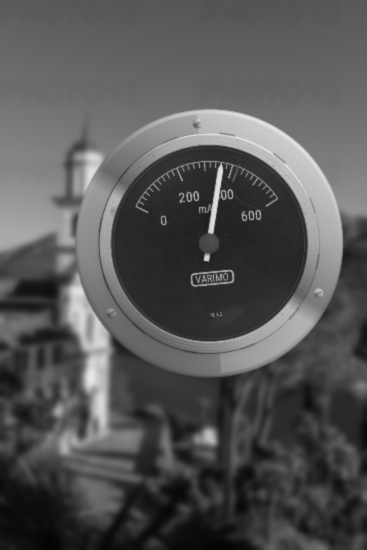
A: 360 mA
